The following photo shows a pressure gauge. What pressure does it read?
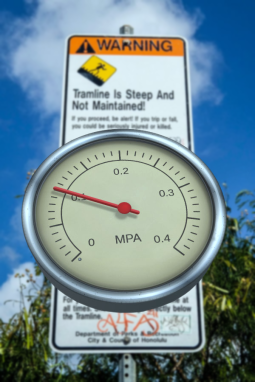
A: 0.1 MPa
